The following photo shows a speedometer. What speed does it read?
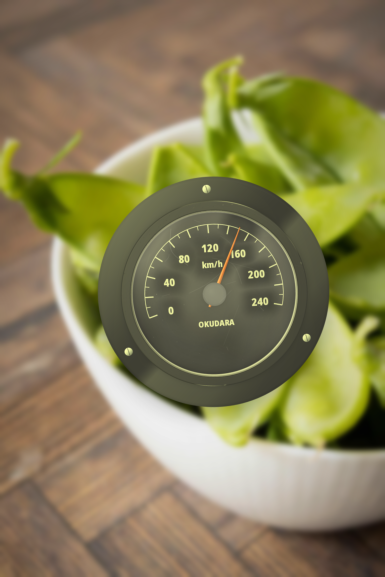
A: 150 km/h
